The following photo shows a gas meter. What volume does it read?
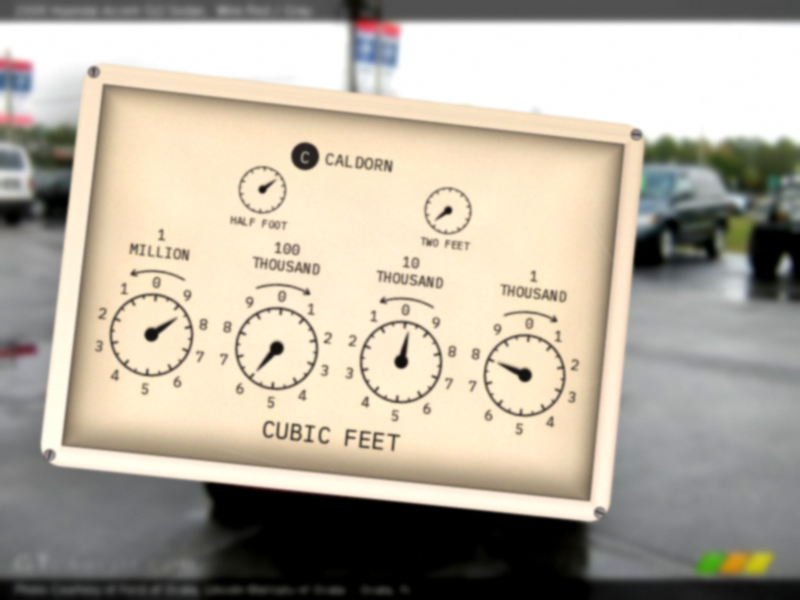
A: 859800 ft³
